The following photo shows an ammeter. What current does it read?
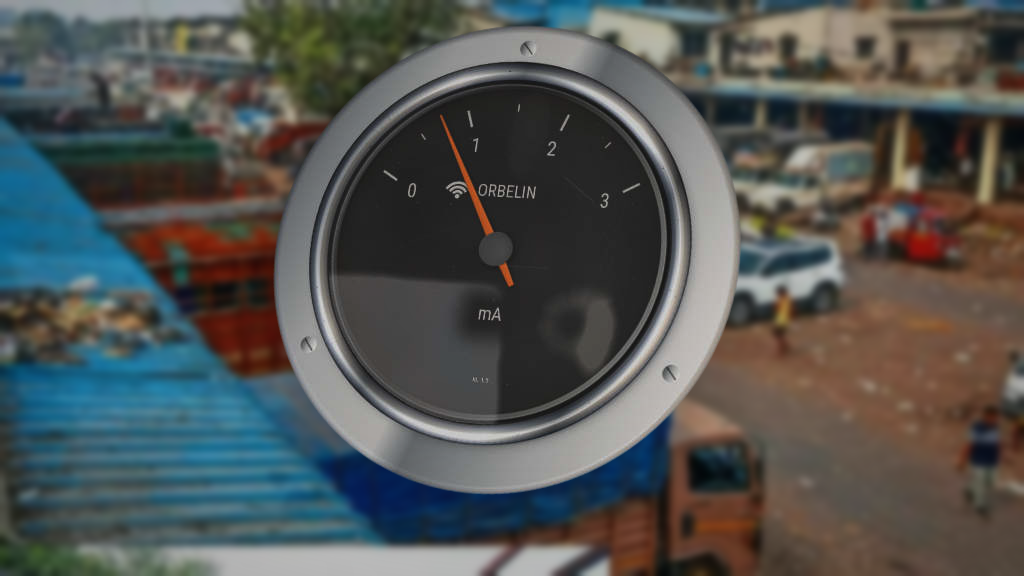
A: 0.75 mA
